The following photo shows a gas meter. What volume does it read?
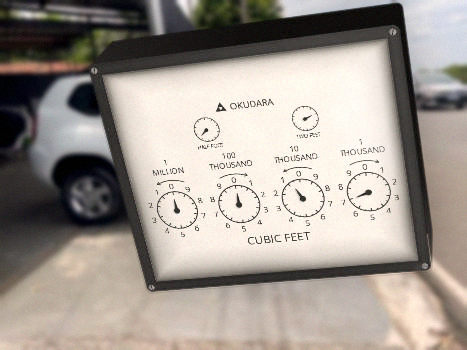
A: 700 ft³
